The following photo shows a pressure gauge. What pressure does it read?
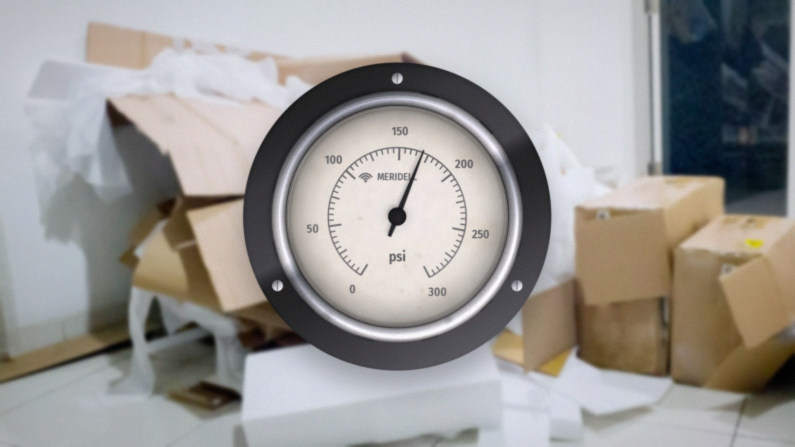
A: 170 psi
